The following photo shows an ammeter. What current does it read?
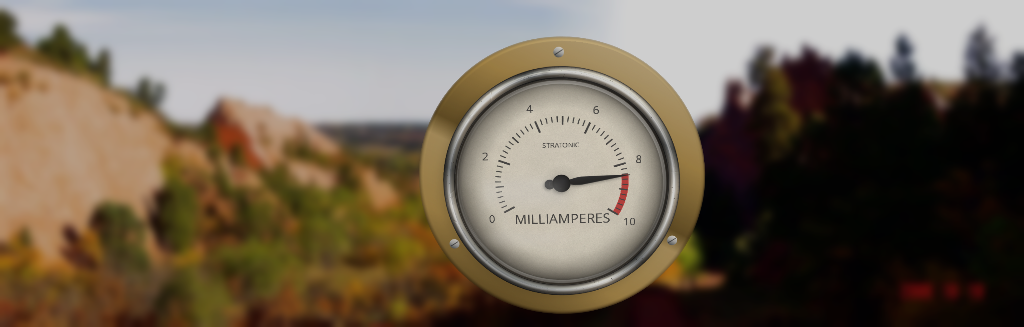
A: 8.4 mA
